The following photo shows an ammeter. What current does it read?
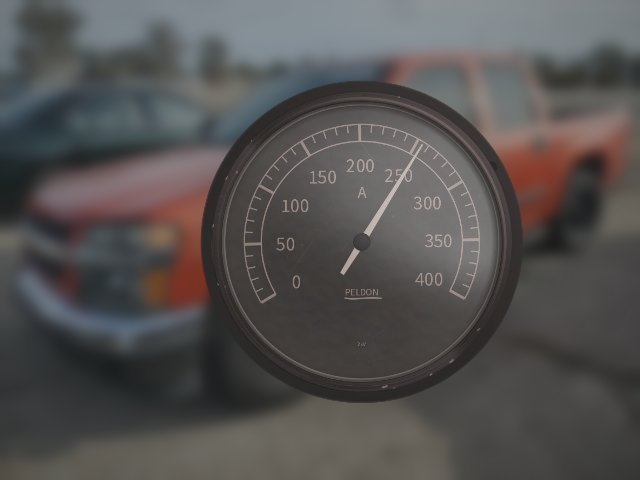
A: 255 A
